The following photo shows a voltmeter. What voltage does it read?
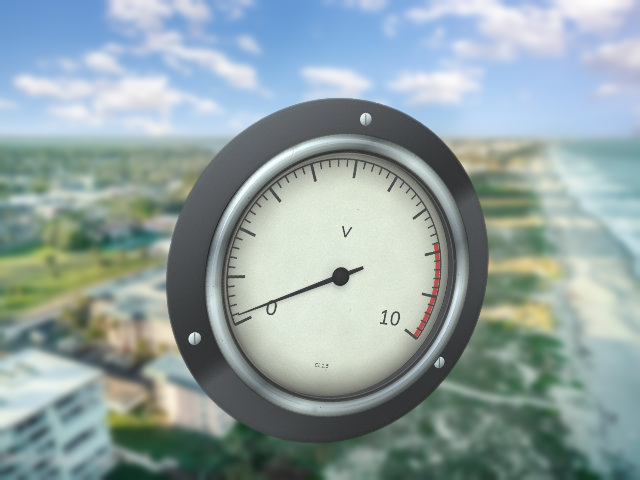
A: 0.2 V
